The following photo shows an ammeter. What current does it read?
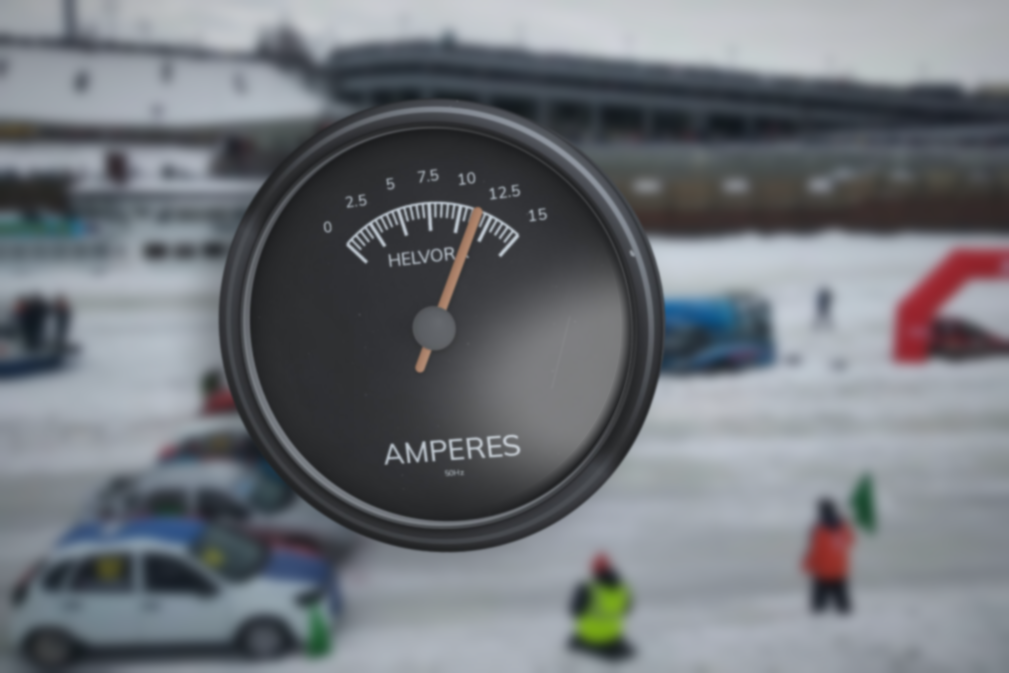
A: 11.5 A
